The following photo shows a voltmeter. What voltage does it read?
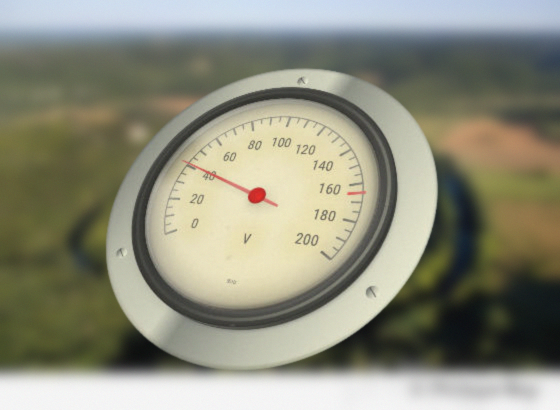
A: 40 V
